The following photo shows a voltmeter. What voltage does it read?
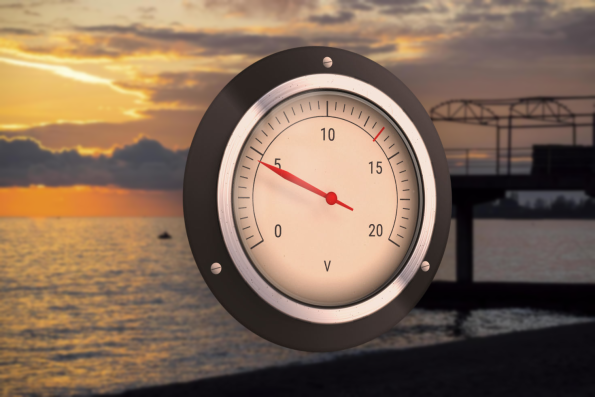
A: 4.5 V
